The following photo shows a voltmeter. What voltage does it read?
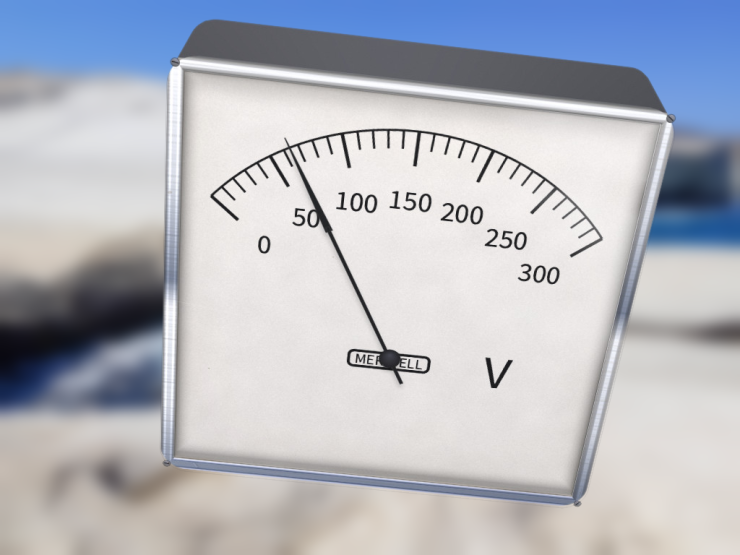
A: 65 V
